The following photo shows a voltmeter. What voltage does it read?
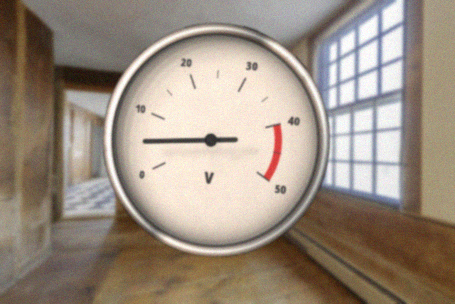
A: 5 V
